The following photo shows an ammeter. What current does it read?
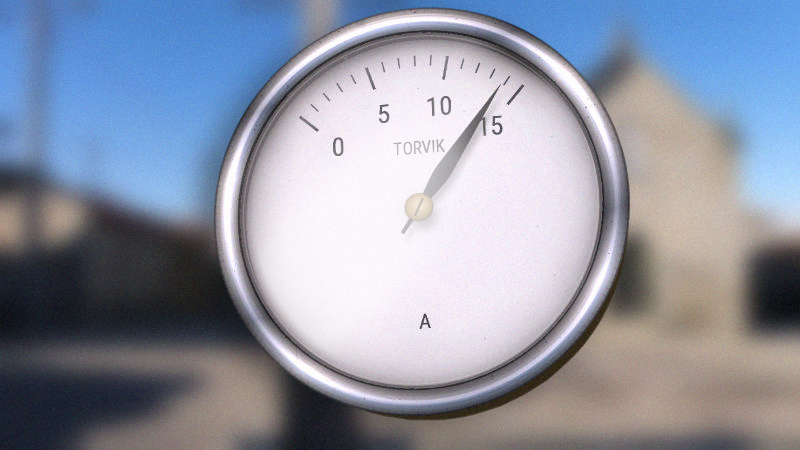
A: 14 A
